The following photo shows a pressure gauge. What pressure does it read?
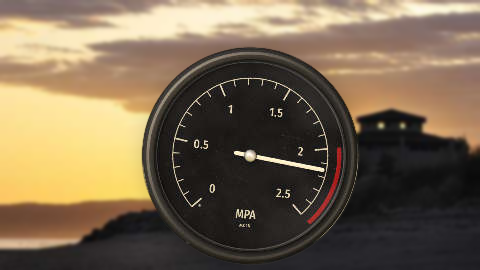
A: 2.15 MPa
